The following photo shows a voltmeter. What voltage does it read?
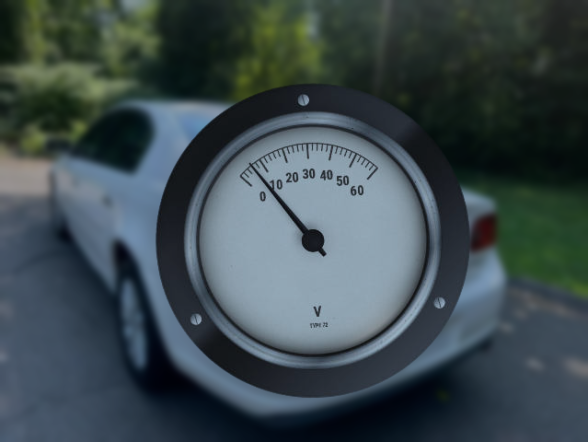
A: 6 V
